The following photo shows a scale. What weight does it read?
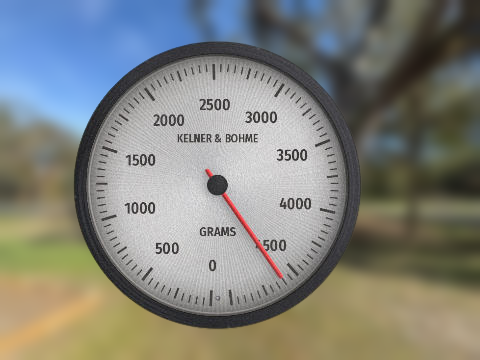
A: 4600 g
